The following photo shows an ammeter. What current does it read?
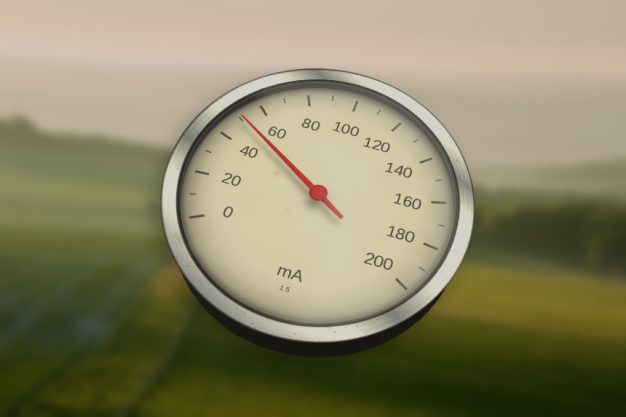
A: 50 mA
